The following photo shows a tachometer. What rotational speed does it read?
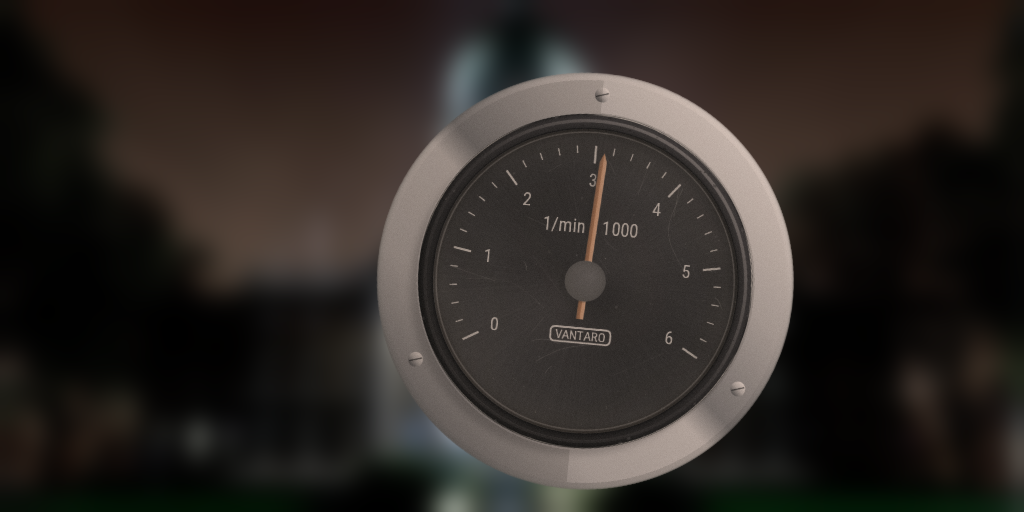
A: 3100 rpm
